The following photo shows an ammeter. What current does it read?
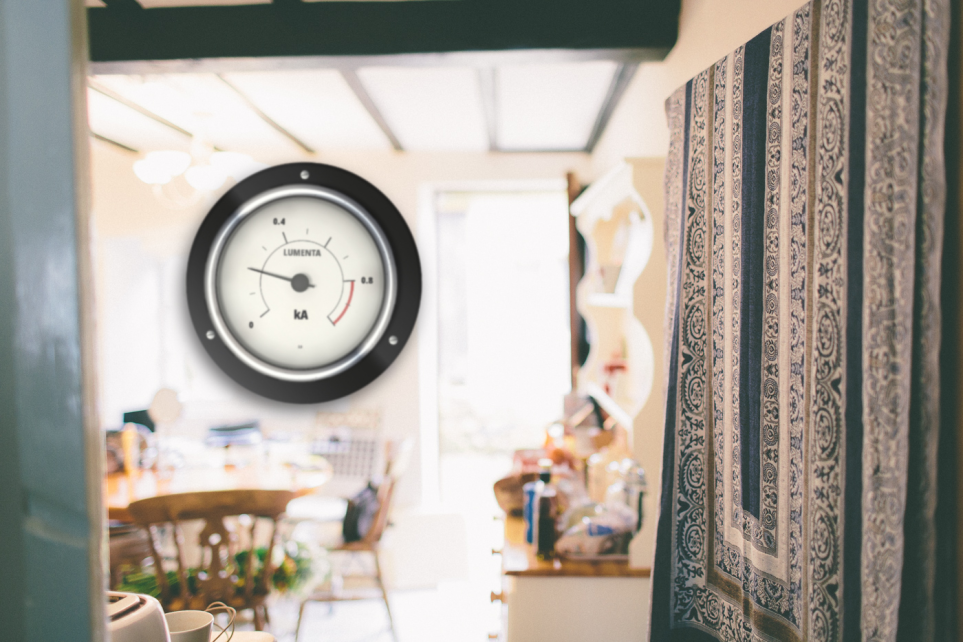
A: 0.2 kA
